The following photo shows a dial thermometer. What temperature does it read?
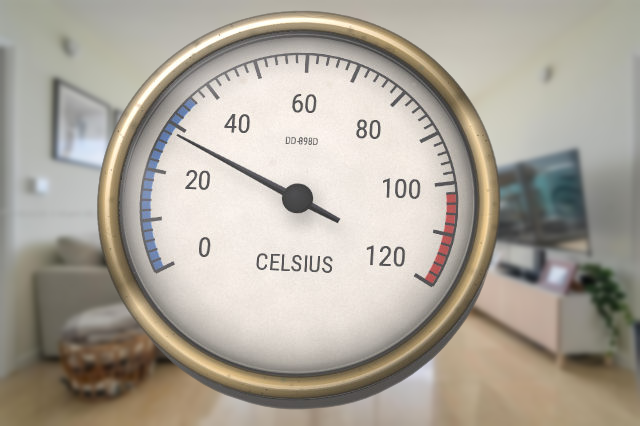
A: 28 °C
